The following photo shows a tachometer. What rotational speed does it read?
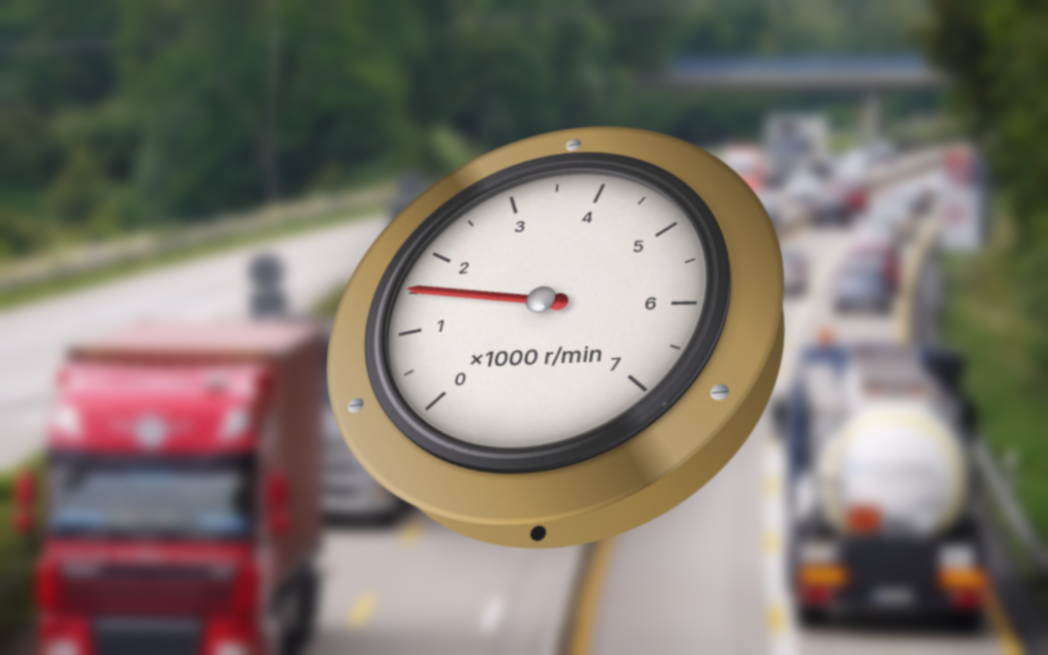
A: 1500 rpm
